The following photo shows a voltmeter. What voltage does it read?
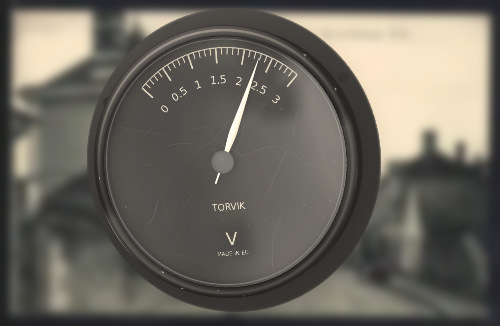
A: 2.3 V
